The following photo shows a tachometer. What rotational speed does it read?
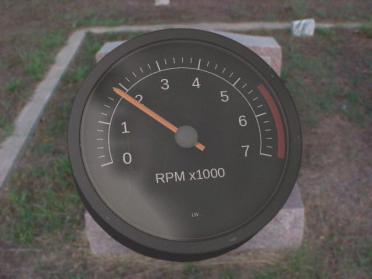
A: 1800 rpm
